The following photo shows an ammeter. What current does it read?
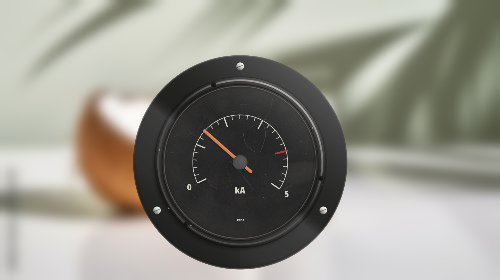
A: 1.4 kA
